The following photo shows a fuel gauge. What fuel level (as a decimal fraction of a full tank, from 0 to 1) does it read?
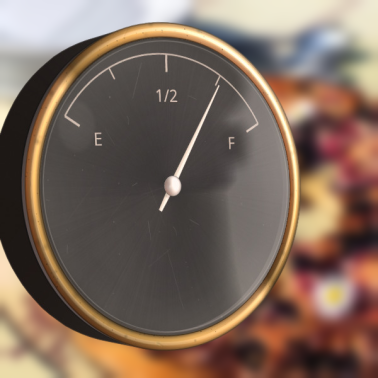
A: 0.75
